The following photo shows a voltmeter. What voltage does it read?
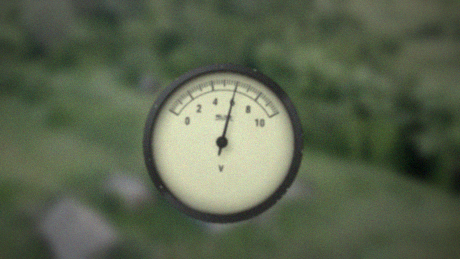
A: 6 V
